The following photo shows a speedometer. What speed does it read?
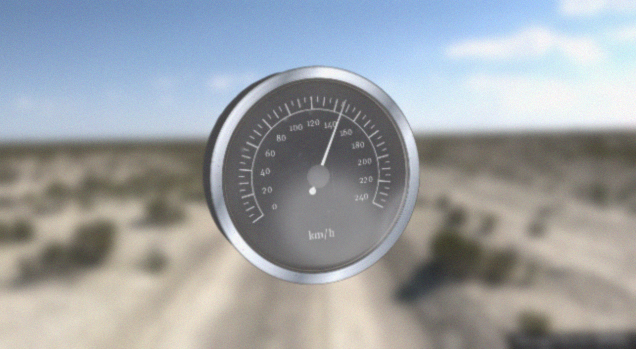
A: 145 km/h
